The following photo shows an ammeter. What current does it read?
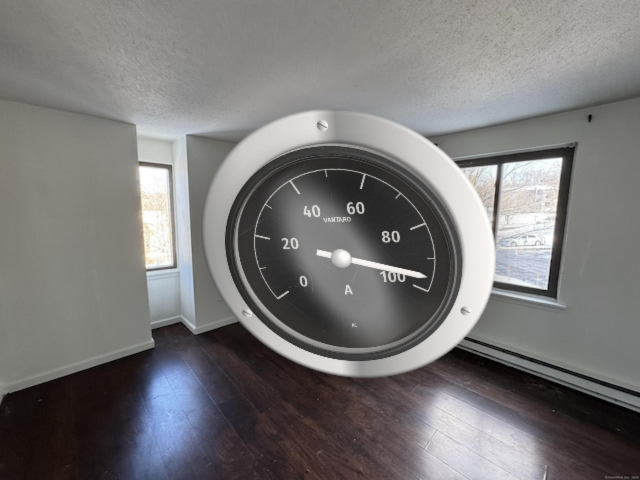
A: 95 A
